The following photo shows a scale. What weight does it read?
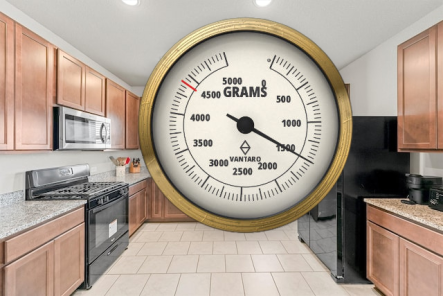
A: 1500 g
